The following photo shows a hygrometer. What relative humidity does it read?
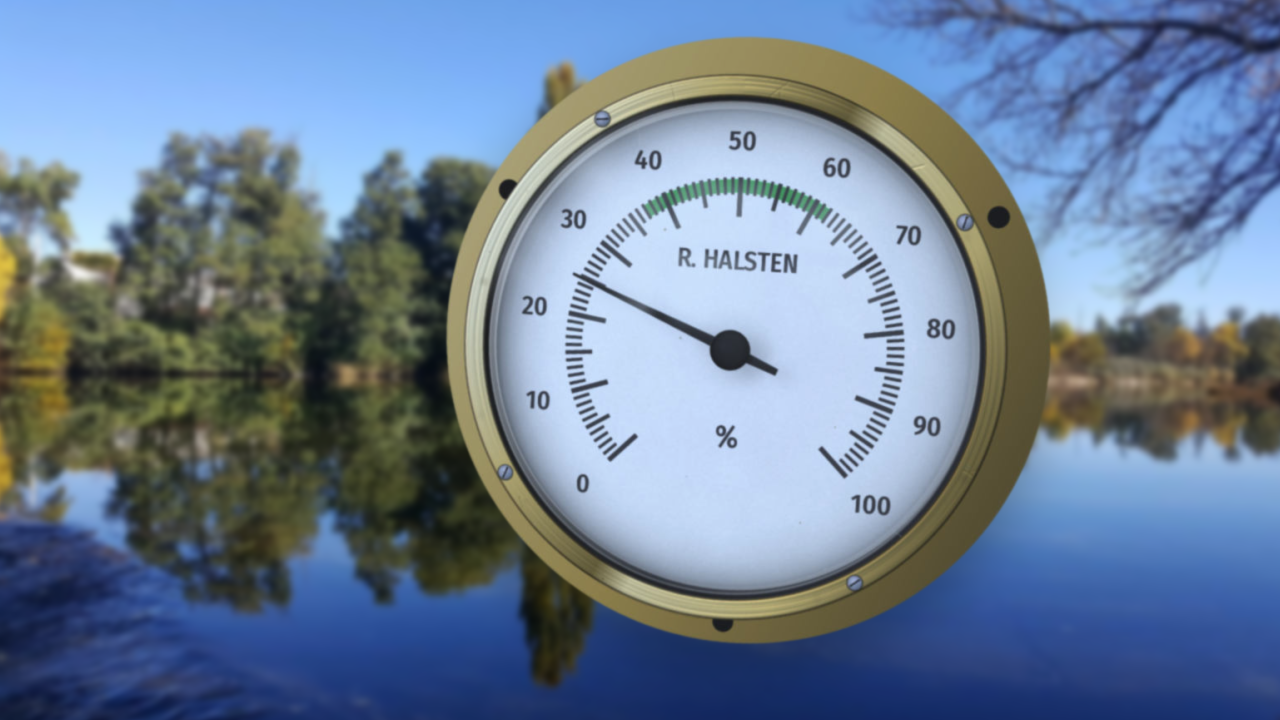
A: 25 %
